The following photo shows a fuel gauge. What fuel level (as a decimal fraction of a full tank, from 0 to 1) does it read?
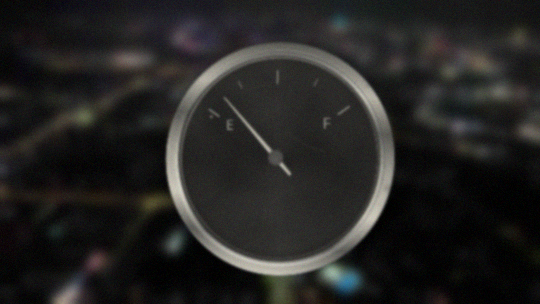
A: 0.125
